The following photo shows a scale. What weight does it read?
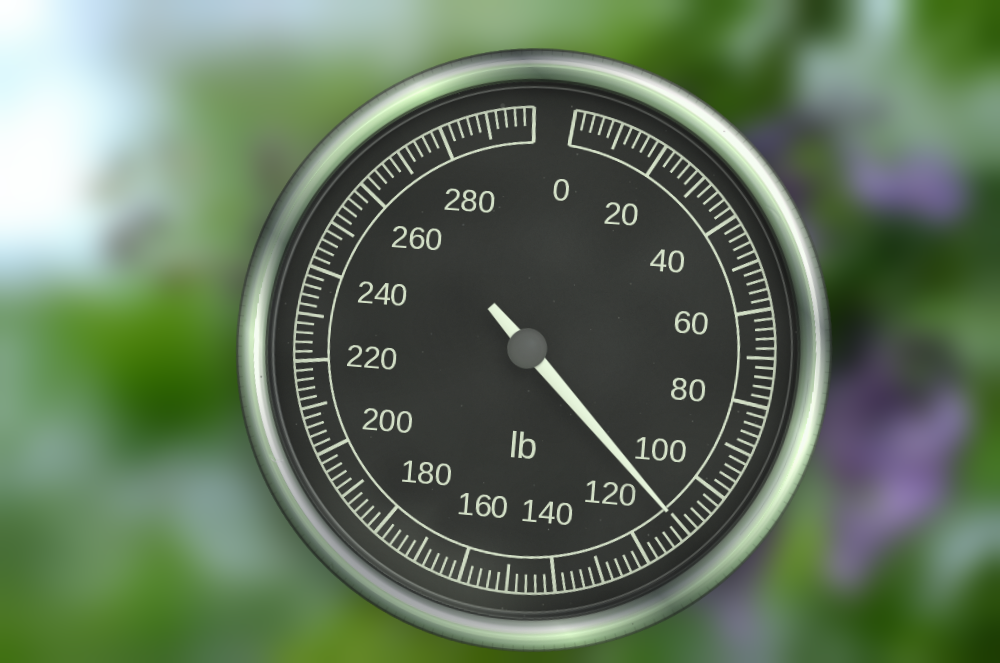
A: 110 lb
